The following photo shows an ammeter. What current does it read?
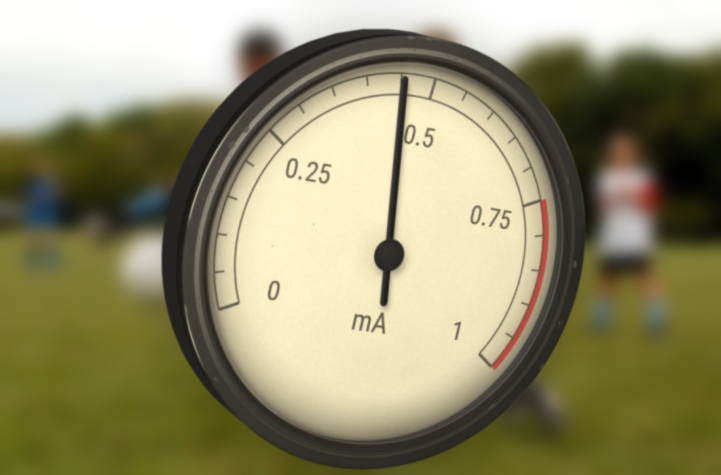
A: 0.45 mA
